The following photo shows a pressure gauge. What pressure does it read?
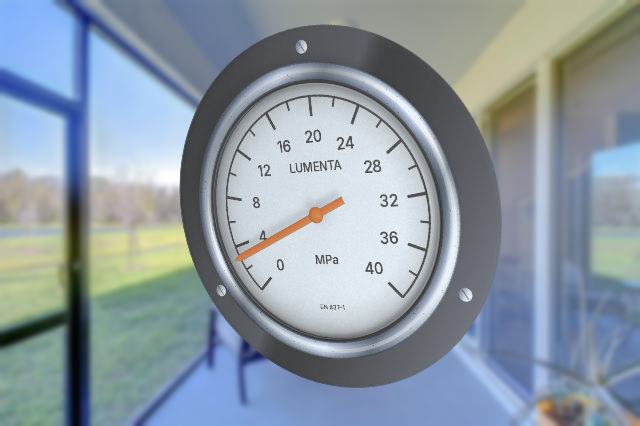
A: 3 MPa
